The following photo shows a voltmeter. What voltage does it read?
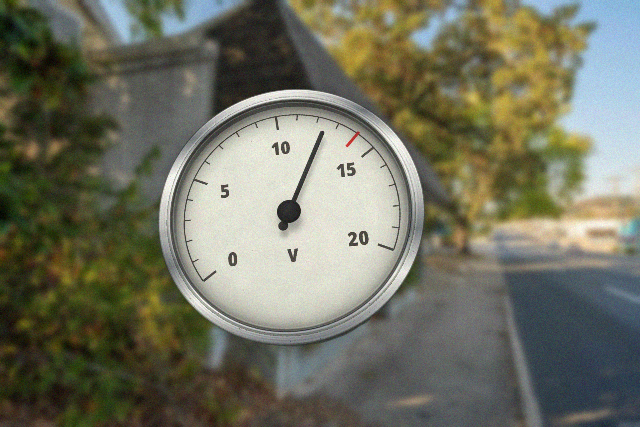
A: 12.5 V
